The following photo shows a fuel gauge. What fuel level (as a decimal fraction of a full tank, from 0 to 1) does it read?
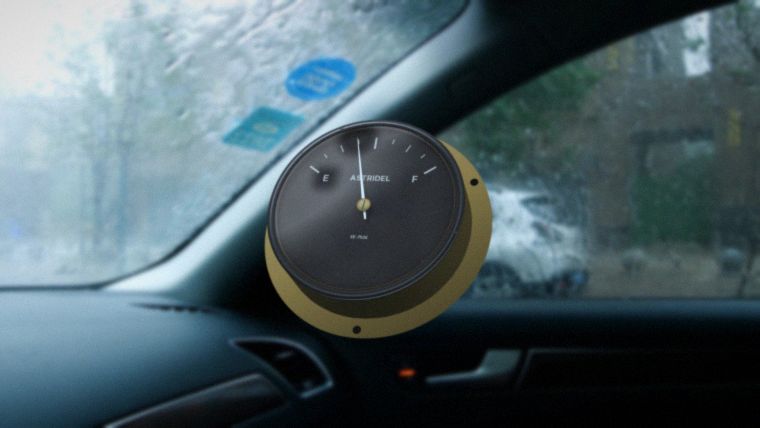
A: 0.375
